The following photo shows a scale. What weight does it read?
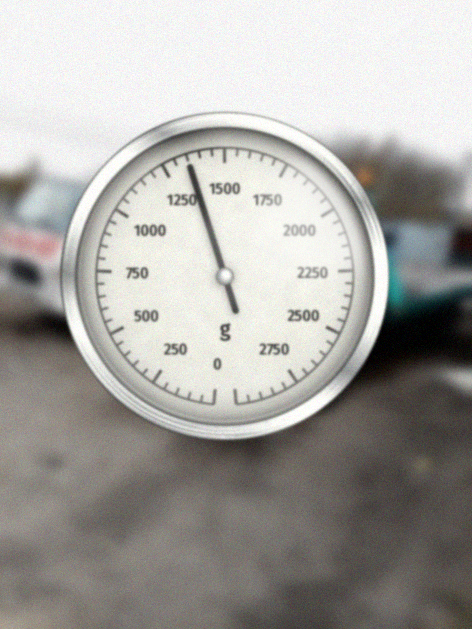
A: 1350 g
